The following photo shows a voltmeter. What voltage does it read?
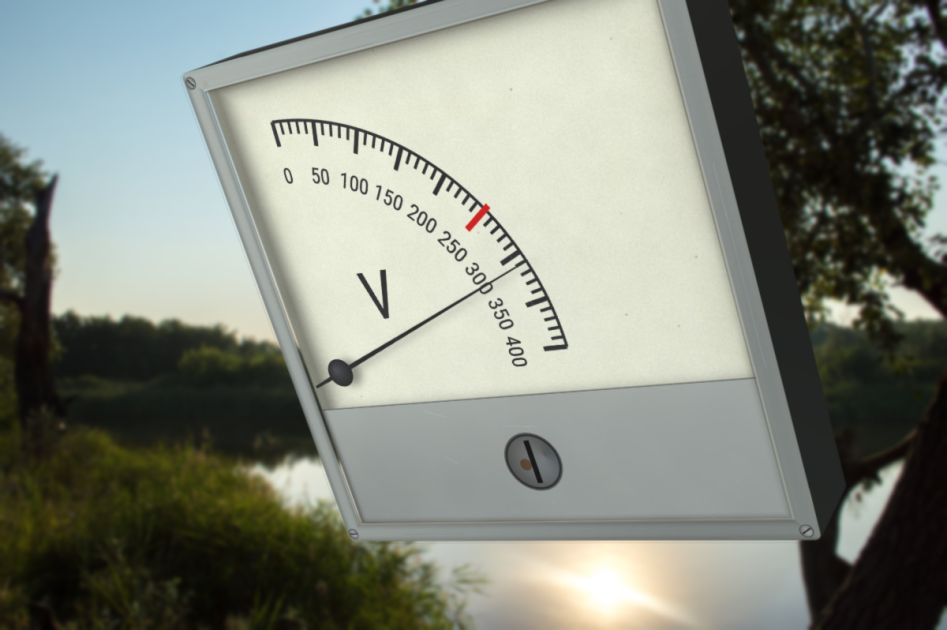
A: 310 V
